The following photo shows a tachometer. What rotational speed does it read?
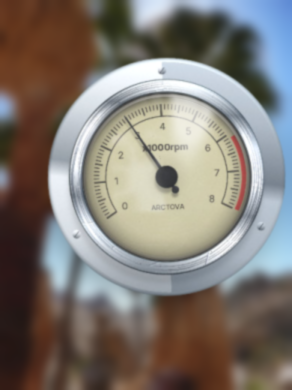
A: 3000 rpm
